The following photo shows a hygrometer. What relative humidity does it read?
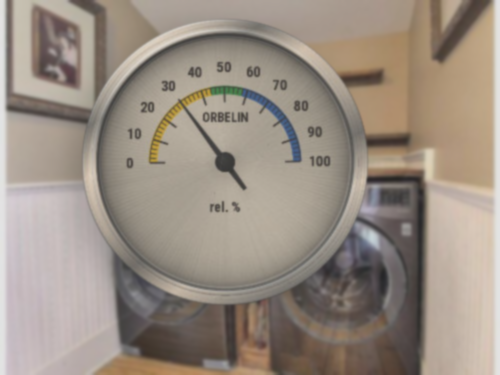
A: 30 %
